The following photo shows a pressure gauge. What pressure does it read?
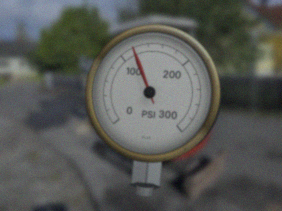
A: 120 psi
